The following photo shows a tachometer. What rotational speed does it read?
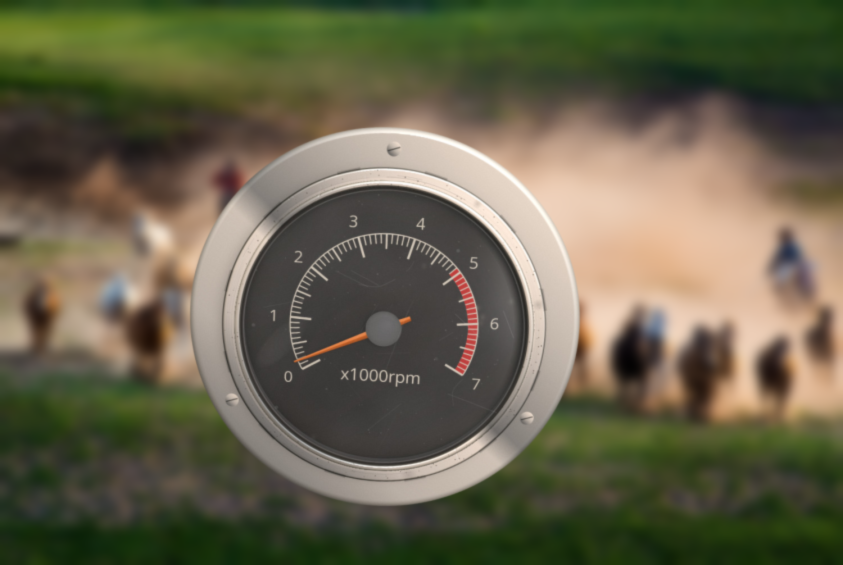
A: 200 rpm
